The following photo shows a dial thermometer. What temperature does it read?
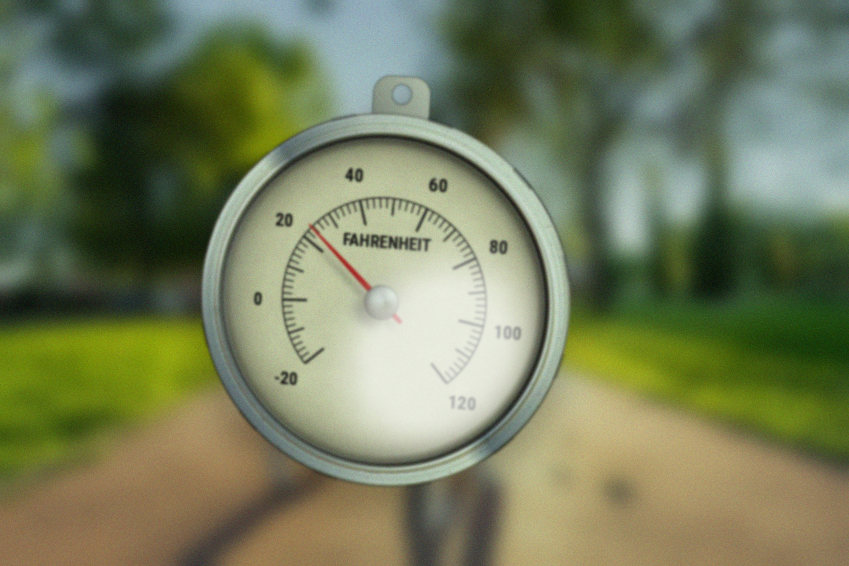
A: 24 °F
